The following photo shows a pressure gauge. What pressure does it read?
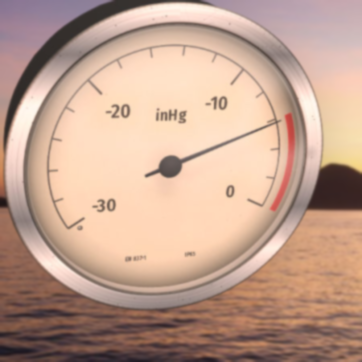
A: -6 inHg
